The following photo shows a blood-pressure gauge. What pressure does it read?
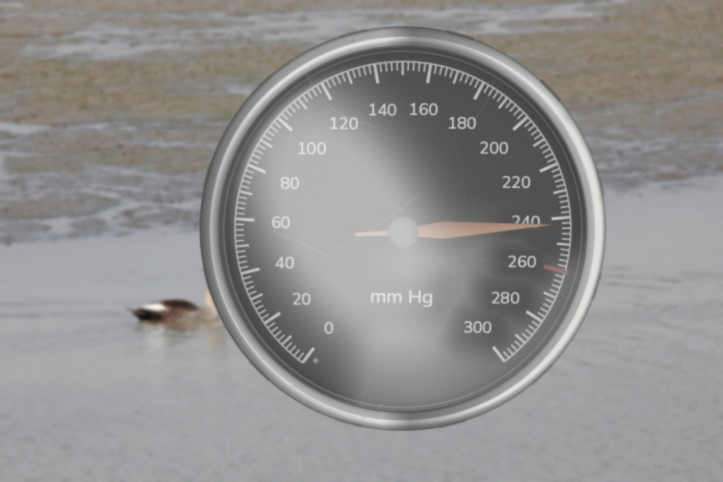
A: 242 mmHg
